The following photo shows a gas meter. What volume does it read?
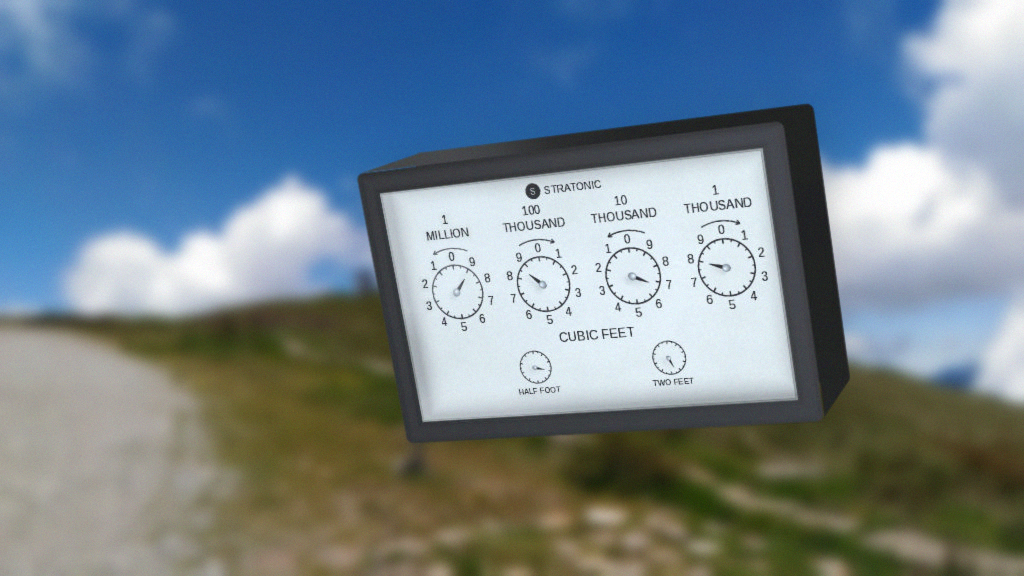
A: 886800 ft³
